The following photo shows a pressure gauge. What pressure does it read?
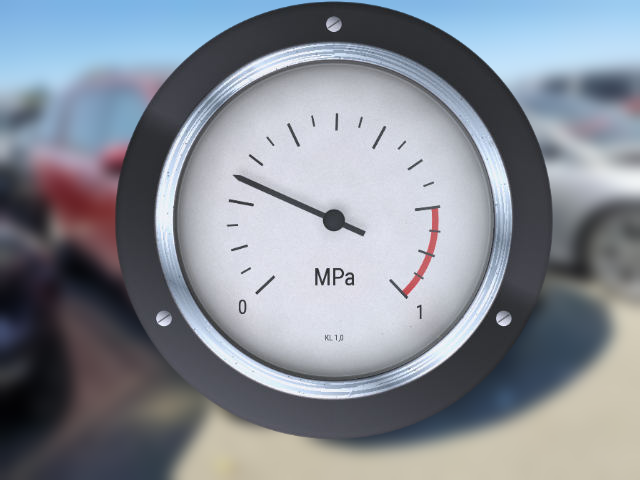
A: 0.25 MPa
